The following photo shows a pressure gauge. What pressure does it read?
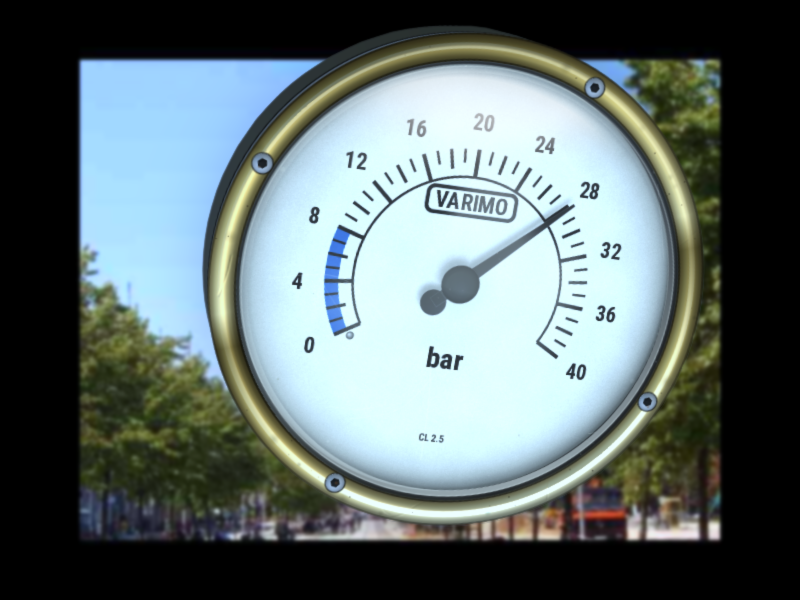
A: 28 bar
